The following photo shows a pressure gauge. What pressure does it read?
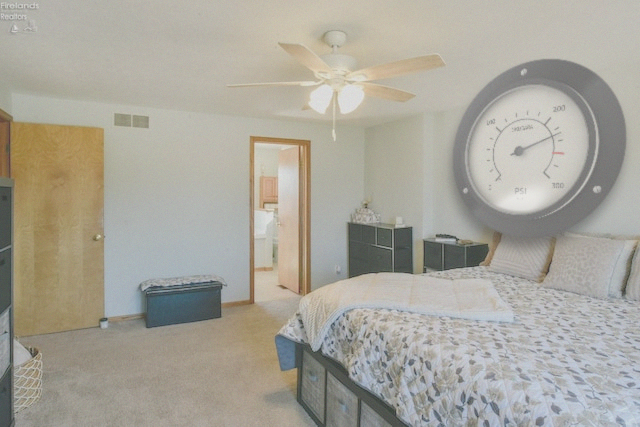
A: 230 psi
